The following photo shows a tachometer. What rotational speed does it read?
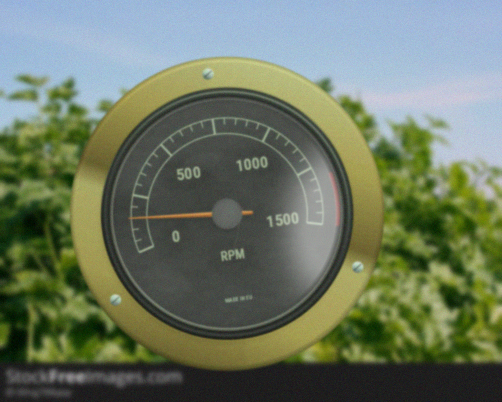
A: 150 rpm
